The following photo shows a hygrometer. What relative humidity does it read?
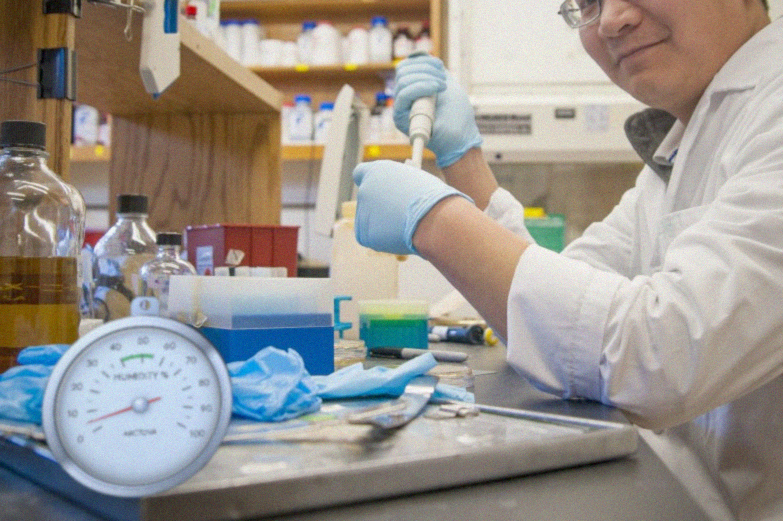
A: 5 %
